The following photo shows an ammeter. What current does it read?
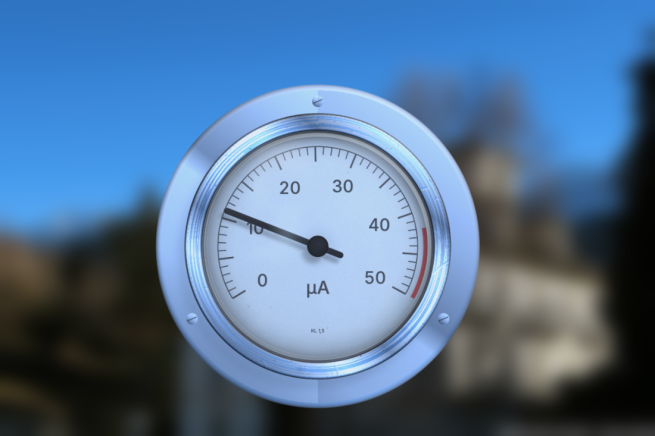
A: 11 µA
